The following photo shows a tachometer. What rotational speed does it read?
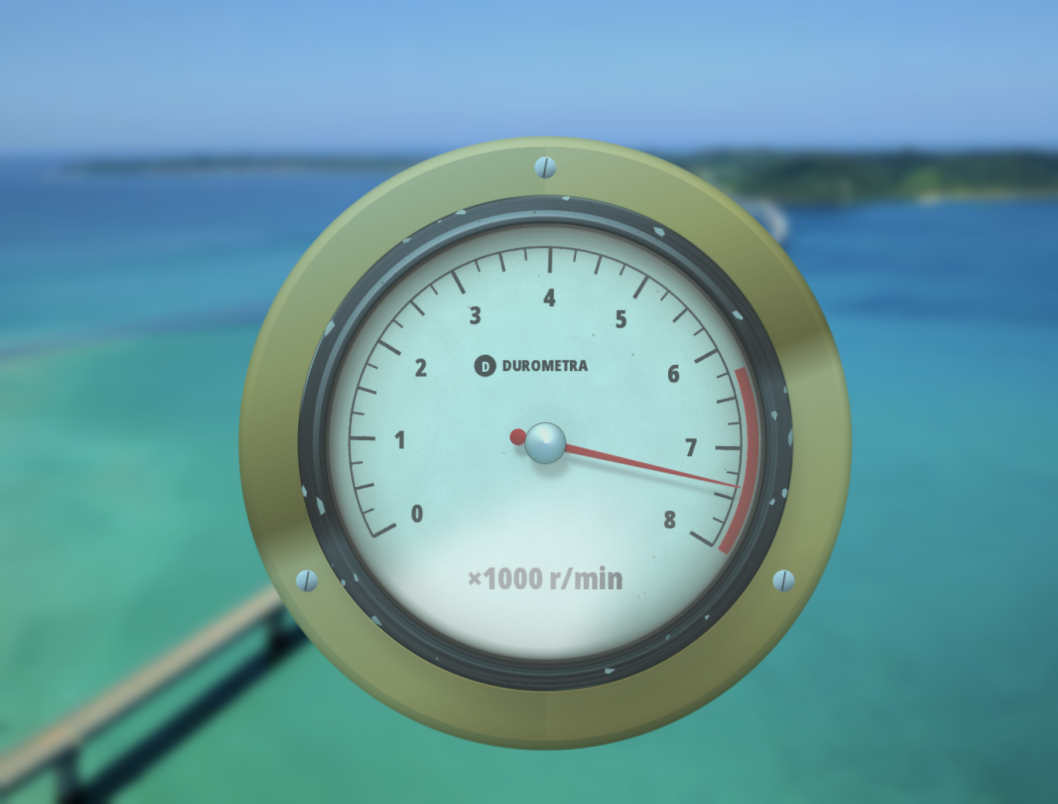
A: 7375 rpm
